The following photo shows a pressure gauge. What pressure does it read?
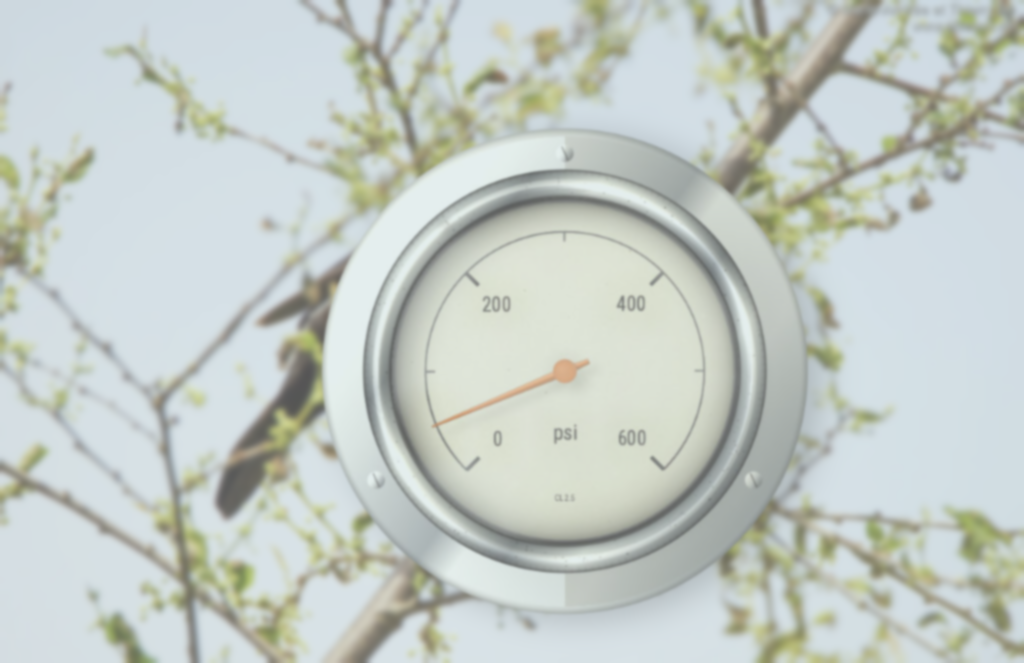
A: 50 psi
